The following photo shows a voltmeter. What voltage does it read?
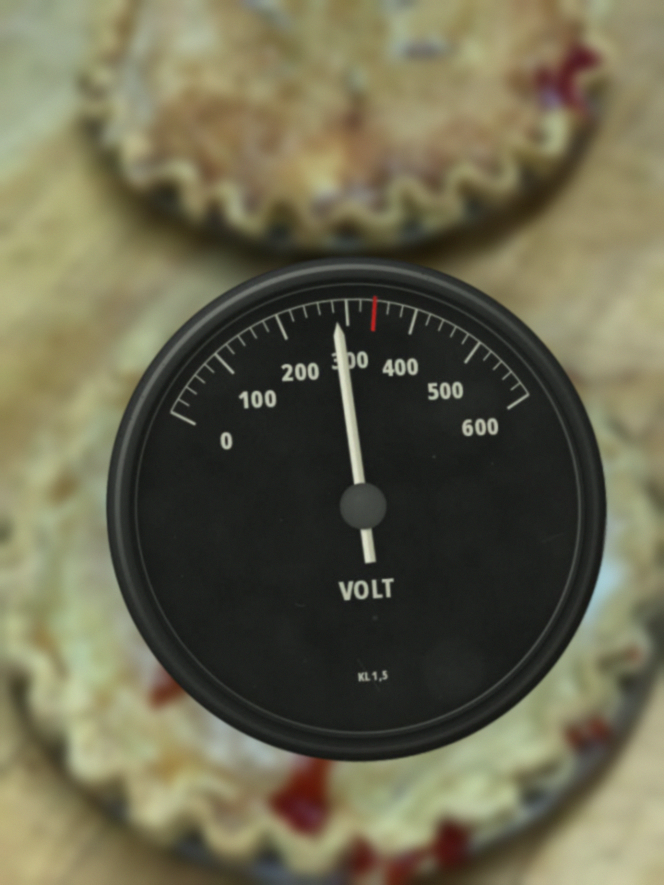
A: 280 V
